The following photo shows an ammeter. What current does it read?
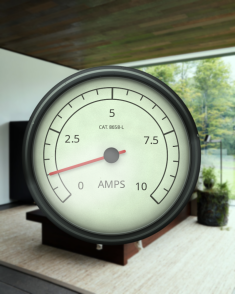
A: 1 A
